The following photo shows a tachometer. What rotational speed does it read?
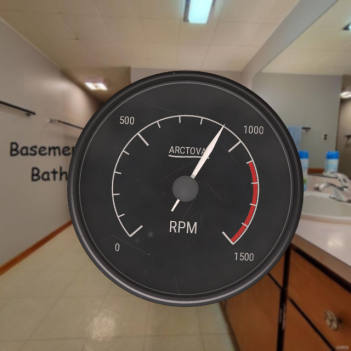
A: 900 rpm
